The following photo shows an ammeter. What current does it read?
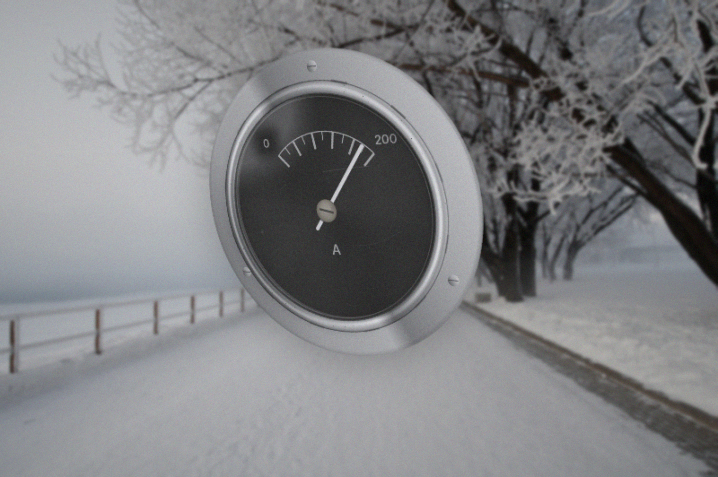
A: 180 A
